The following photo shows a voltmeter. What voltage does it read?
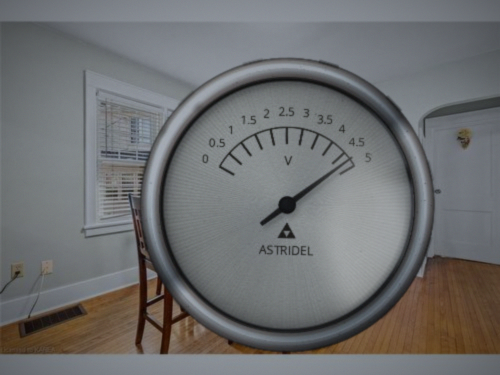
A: 4.75 V
